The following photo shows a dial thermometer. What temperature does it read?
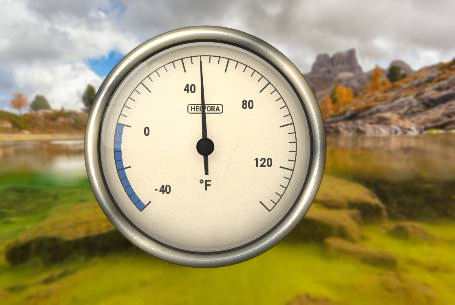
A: 48 °F
